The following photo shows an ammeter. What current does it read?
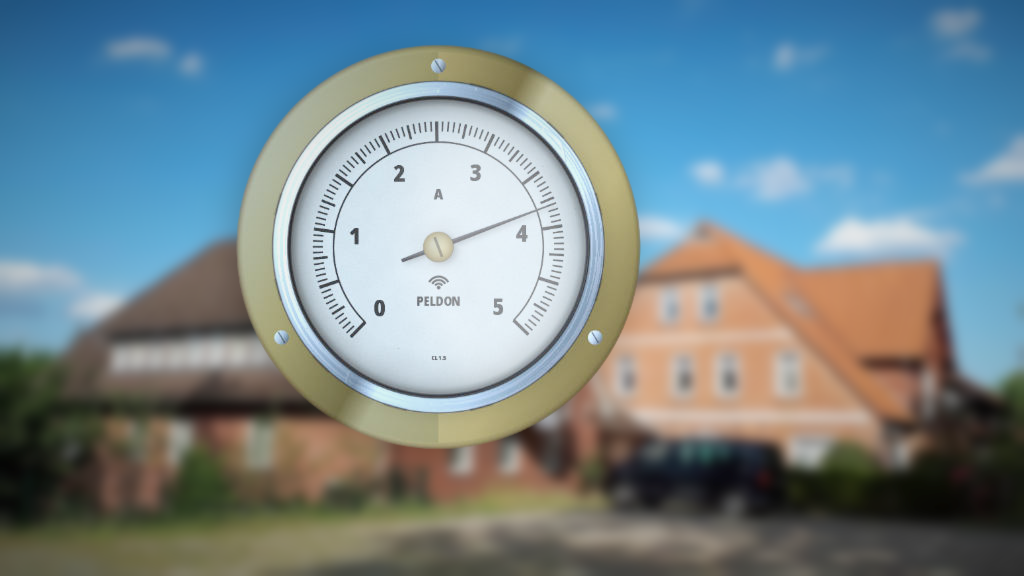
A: 3.8 A
